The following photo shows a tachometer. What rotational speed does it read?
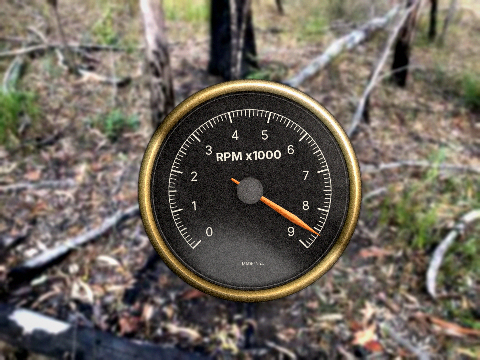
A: 8600 rpm
